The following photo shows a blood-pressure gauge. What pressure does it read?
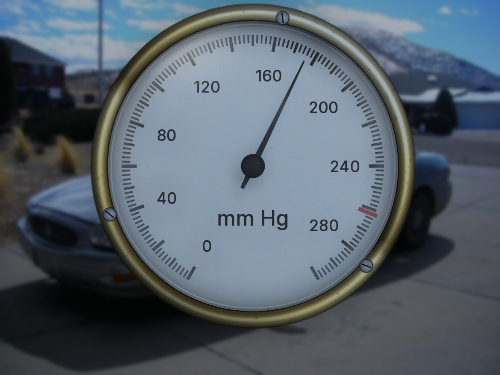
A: 176 mmHg
